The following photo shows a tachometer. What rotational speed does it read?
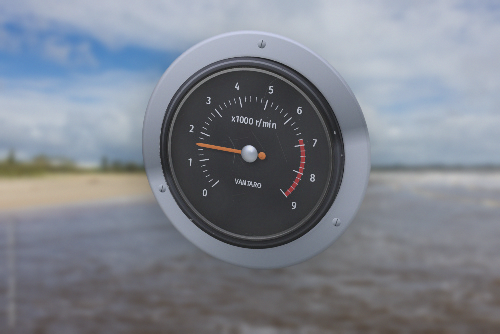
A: 1600 rpm
